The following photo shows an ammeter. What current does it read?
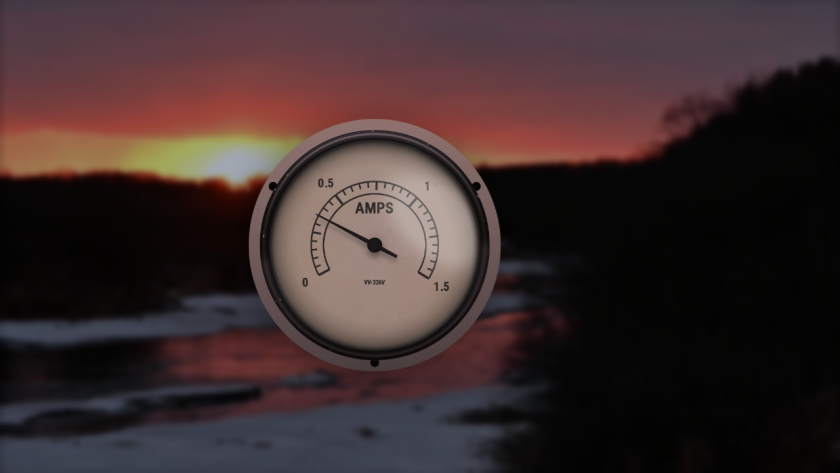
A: 0.35 A
